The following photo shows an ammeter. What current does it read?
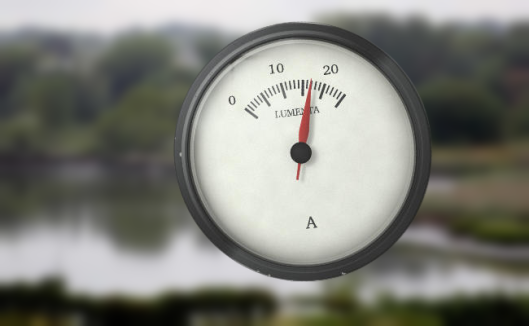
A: 17 A
